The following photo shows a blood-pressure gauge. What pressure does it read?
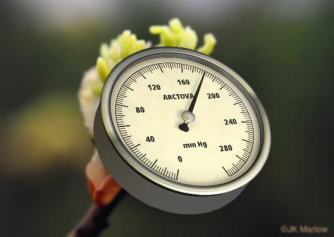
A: 180 mmHg
